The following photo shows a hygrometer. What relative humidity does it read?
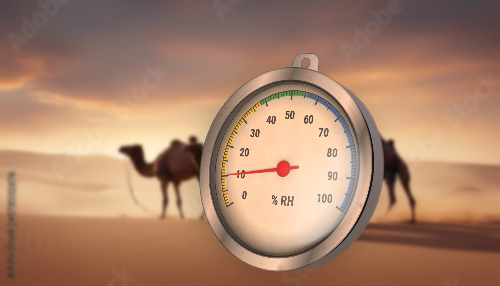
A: 10 %
